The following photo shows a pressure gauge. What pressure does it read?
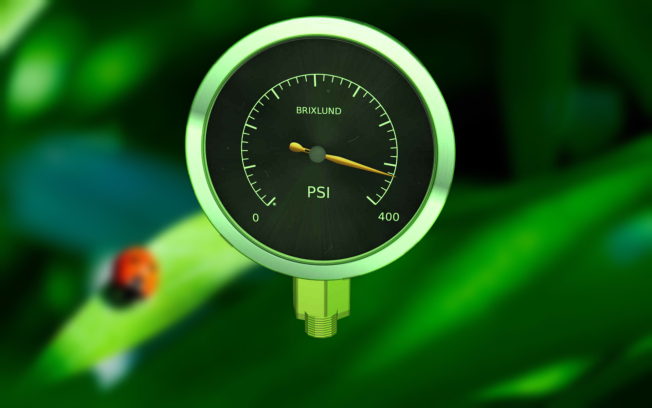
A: 360 psi
